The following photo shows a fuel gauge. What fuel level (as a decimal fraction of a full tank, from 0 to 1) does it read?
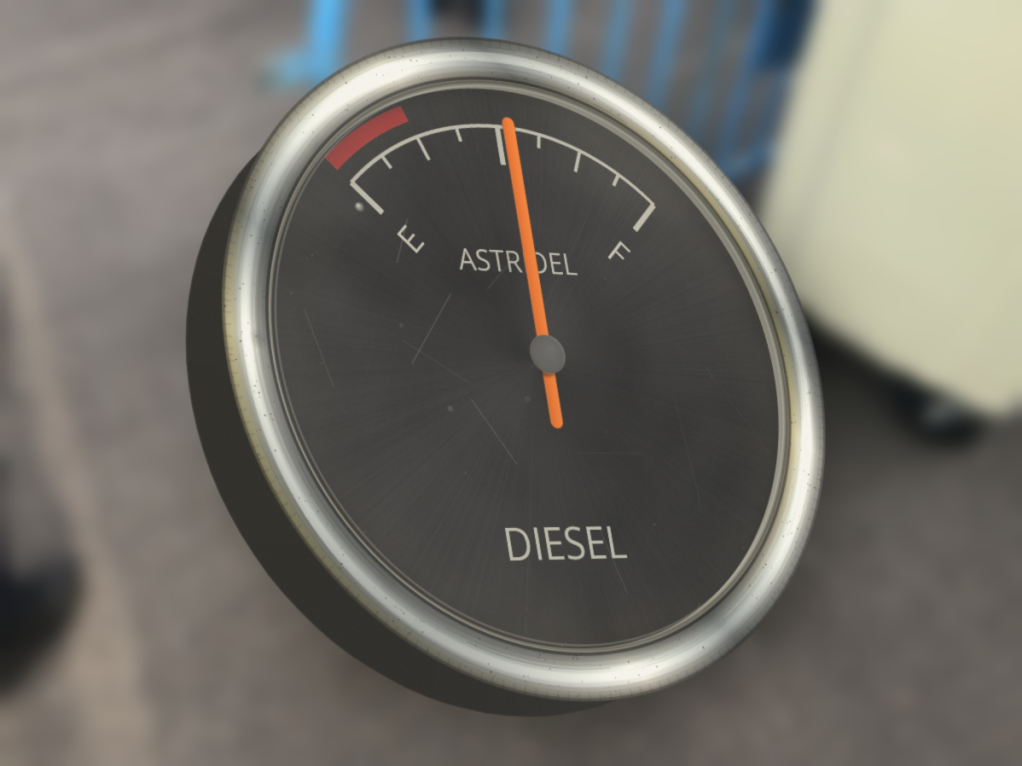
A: 0.5
